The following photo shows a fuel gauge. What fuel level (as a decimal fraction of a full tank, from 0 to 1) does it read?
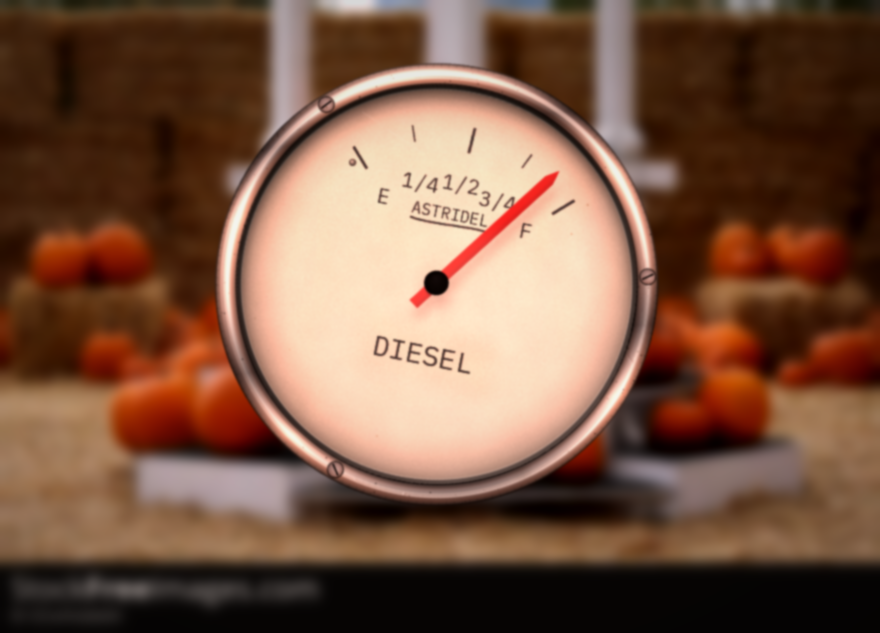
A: 0.875
